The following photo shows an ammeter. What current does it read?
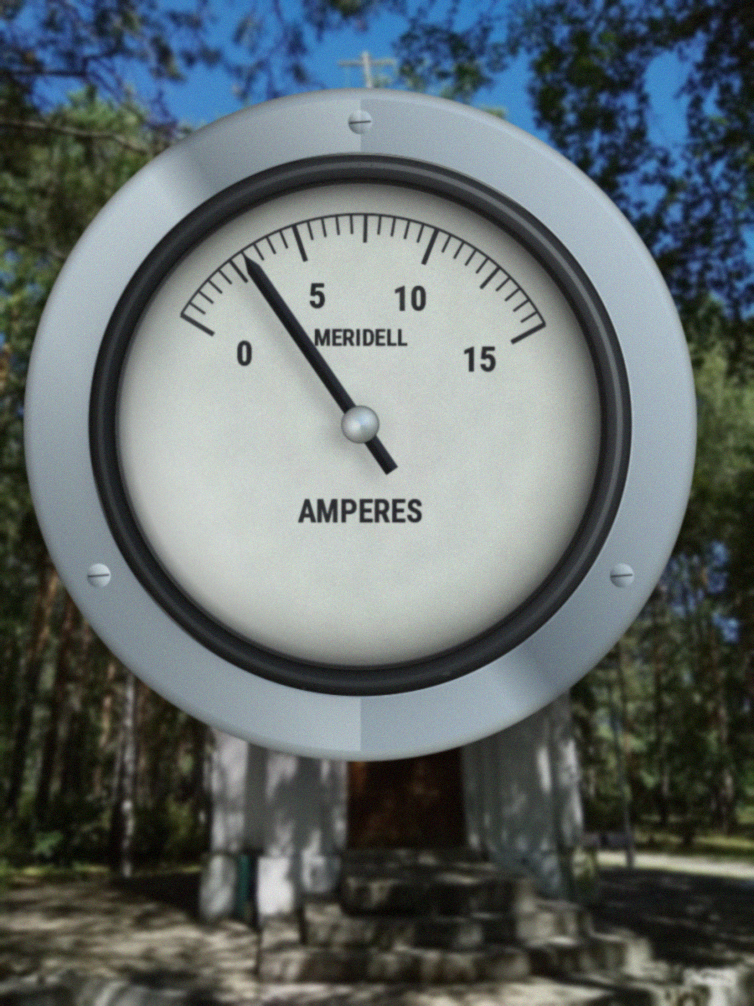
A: 3 A
